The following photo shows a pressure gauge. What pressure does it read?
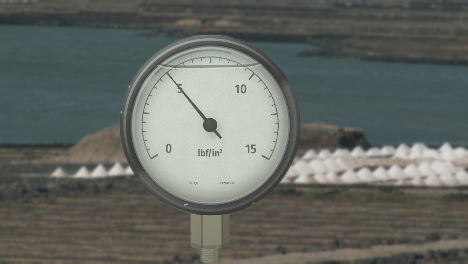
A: 5 psi
